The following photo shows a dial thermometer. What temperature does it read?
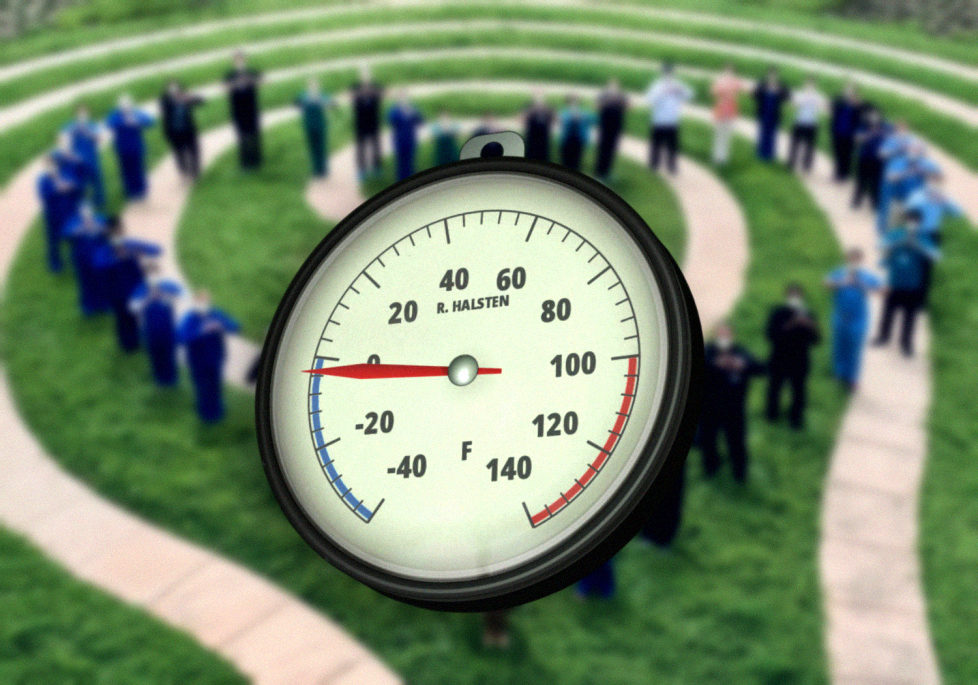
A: -4 °F
